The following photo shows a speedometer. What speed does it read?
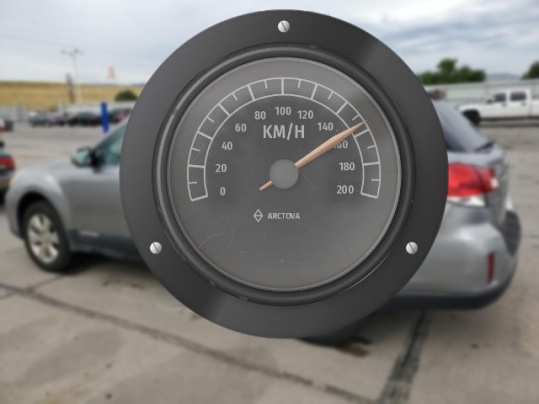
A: 155 km/h
